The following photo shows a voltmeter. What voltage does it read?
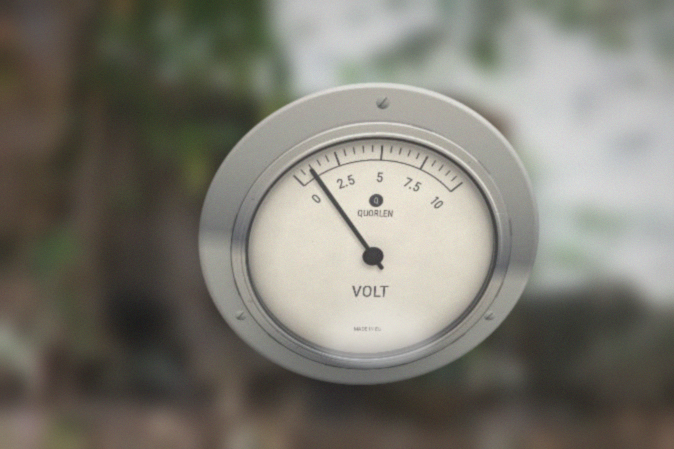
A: 1 V
